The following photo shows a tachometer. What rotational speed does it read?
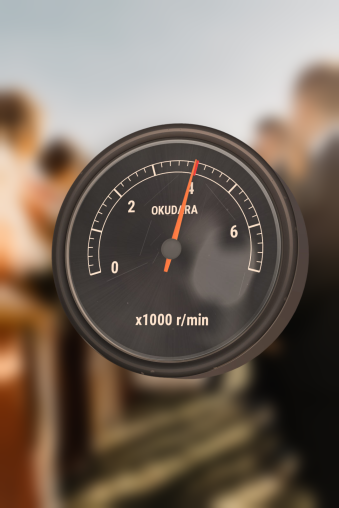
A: 4000 rpm
